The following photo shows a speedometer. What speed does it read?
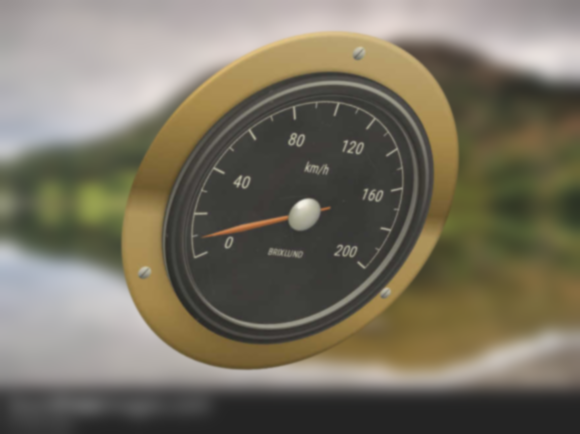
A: 10 km/h
